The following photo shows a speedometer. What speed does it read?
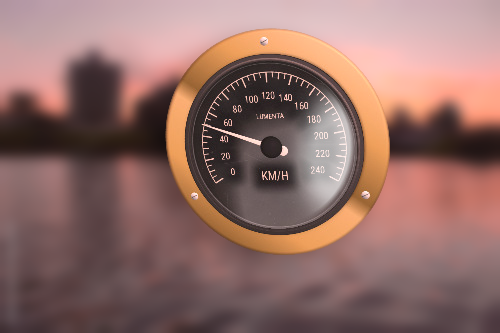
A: 50 km/h
